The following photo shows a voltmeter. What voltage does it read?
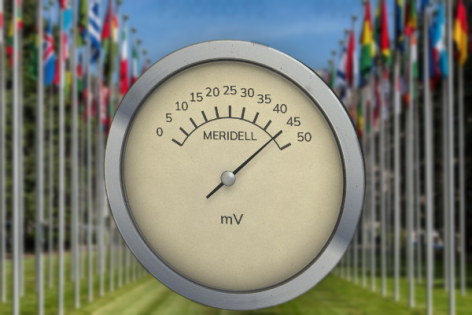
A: 45 mV
